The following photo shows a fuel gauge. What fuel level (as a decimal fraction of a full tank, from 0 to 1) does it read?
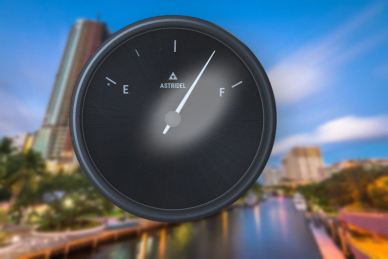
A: 0.75
